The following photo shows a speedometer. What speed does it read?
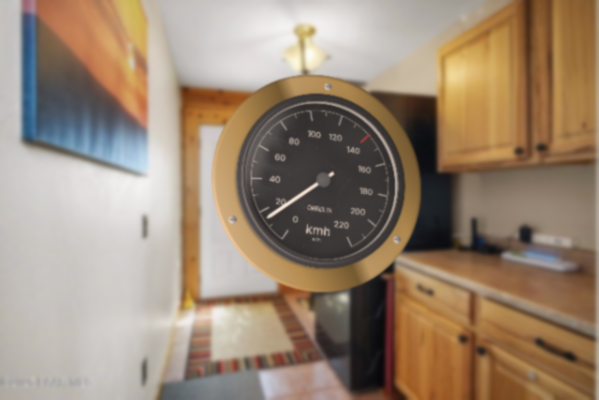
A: 15 km/h
